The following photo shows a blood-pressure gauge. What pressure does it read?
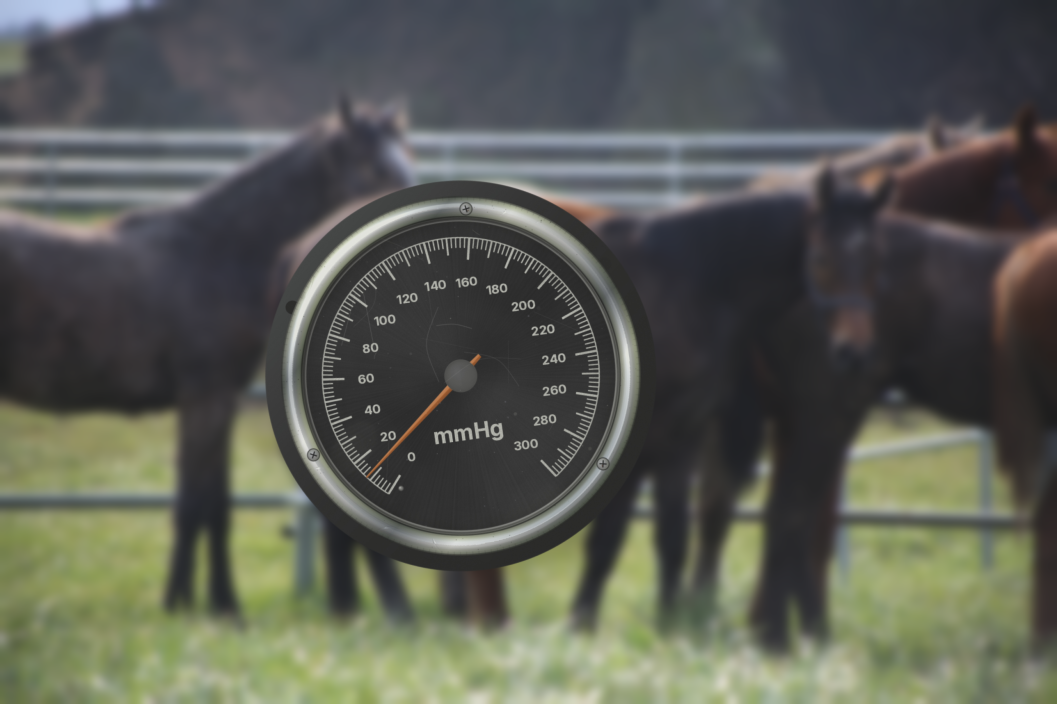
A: 12 mmHg
